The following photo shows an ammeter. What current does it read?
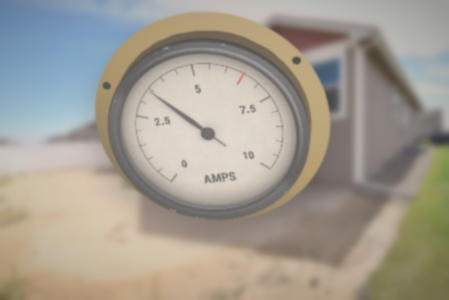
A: 3.5 A
